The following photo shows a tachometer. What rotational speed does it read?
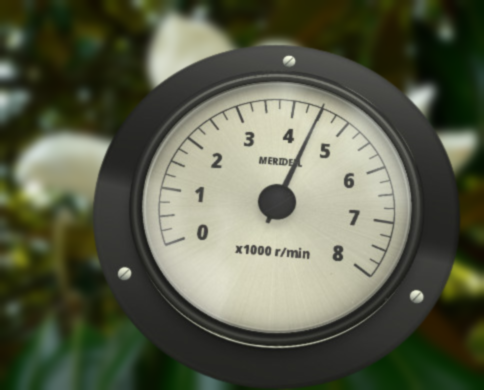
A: 4500 rpm
